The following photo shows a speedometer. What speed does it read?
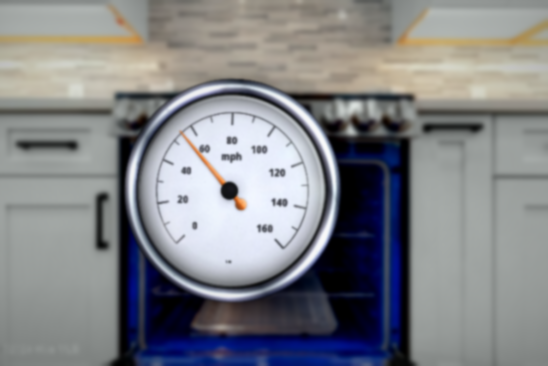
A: 55 mph
